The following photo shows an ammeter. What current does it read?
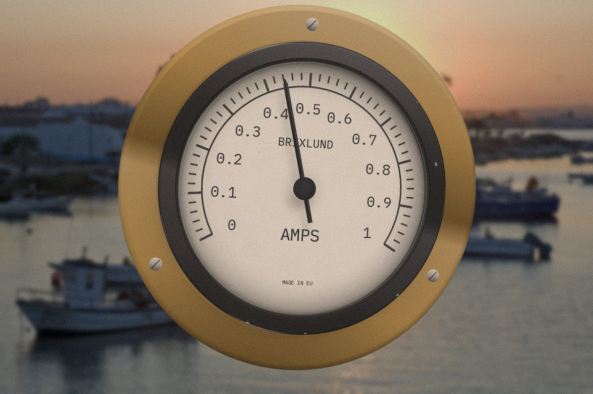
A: 0.44 A
